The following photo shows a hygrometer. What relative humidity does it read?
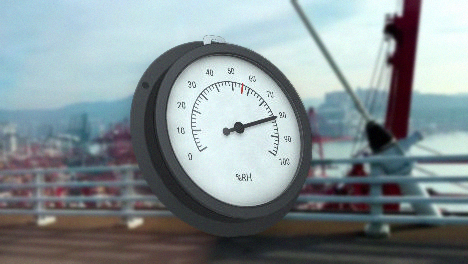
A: 80 %
